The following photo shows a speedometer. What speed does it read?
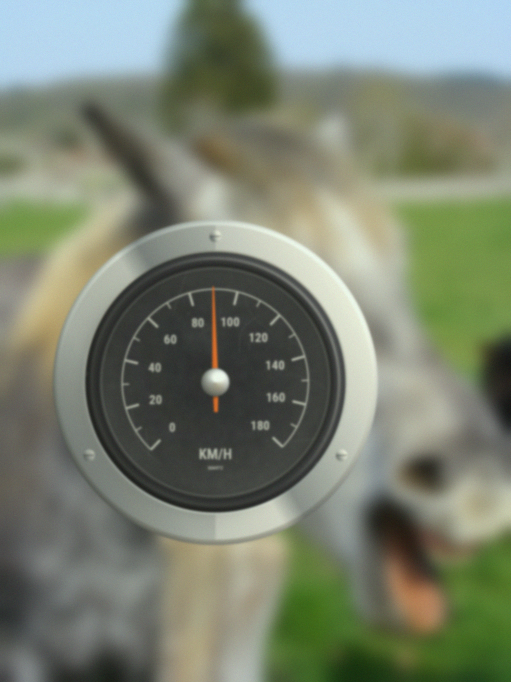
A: 90 km/h
